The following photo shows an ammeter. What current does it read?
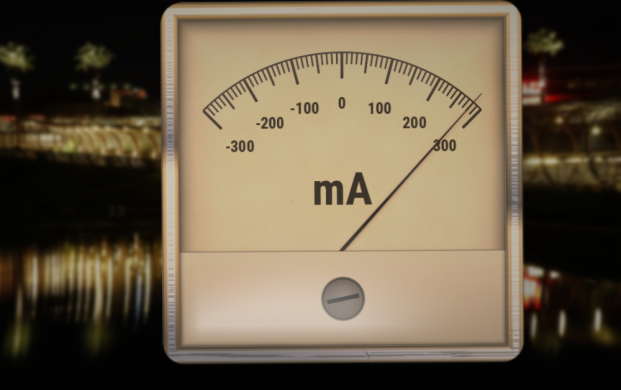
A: 280 mA
